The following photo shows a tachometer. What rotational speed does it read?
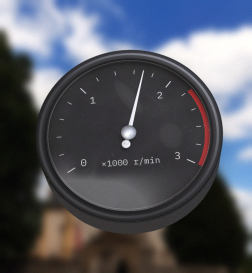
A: 1700 rpm
